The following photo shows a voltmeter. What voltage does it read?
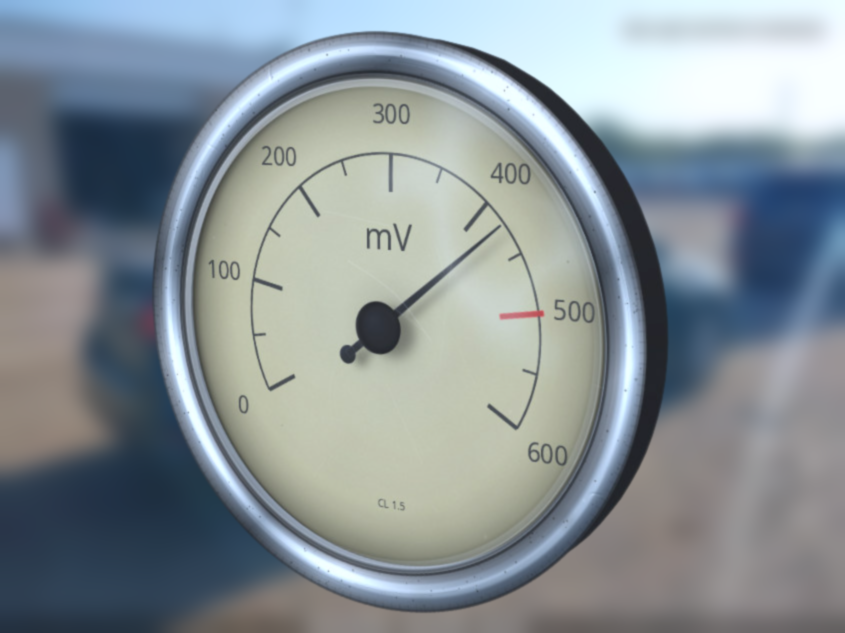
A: 425 mV
